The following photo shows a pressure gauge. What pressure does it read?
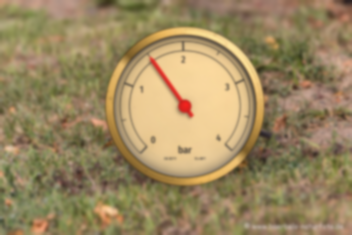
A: 1.5 bar
